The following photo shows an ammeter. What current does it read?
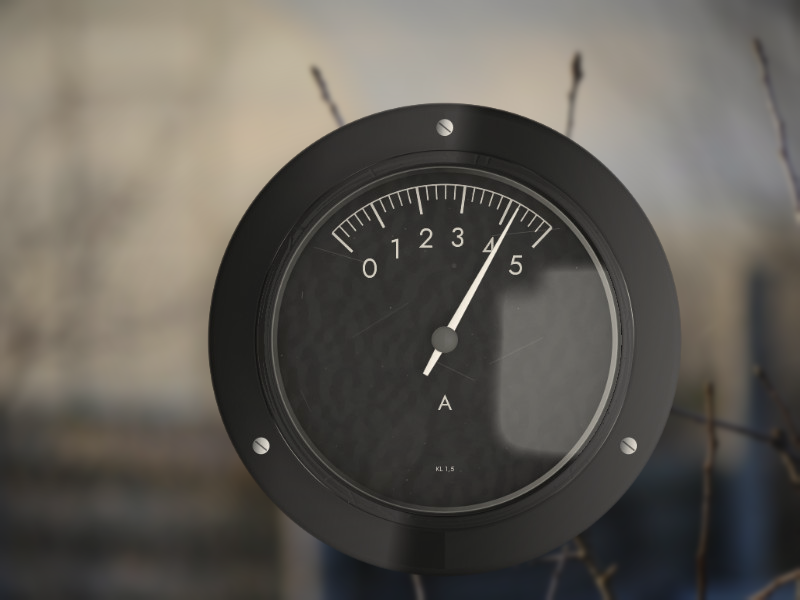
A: 4.2 A
